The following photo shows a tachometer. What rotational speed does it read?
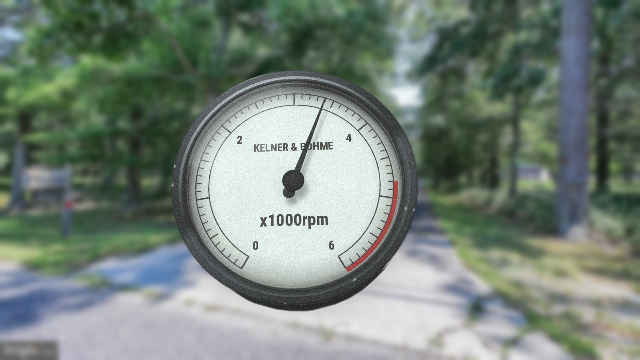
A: 3400 rpm
